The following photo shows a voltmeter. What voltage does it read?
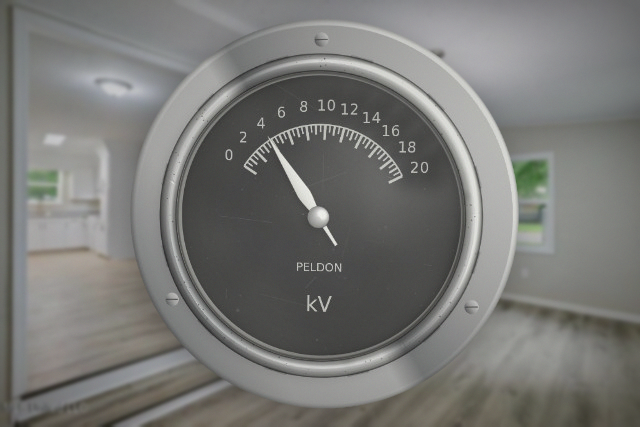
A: 4 kV
